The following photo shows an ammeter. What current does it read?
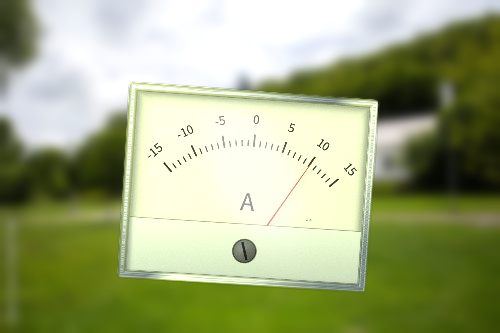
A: 10 A
